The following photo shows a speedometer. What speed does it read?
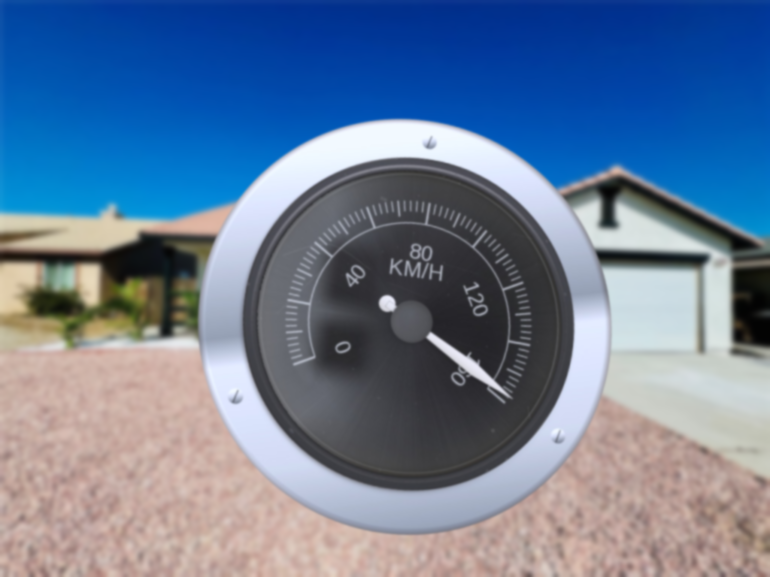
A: 158 km/h
